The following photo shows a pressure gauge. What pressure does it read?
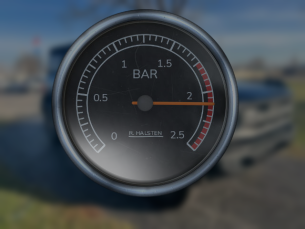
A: 2.1 bar
